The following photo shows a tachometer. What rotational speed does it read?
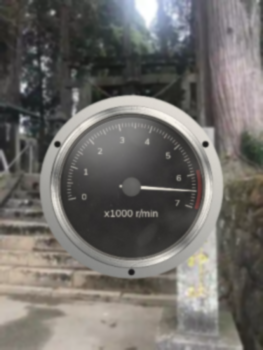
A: 6500 rpm
